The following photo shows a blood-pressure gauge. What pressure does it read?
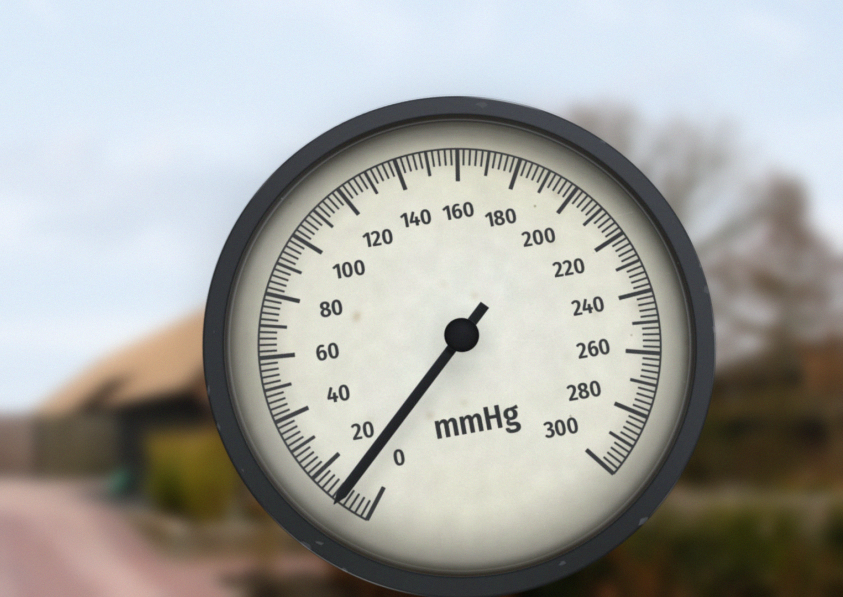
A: 10 mmHg
